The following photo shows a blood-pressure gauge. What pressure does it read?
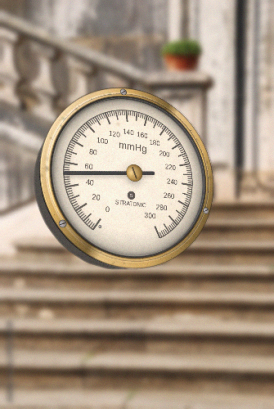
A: 50 mmHg
